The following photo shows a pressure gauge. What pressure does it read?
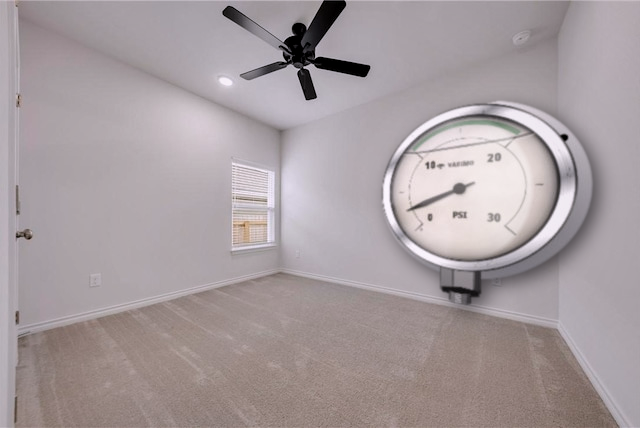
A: 2.5 psi
